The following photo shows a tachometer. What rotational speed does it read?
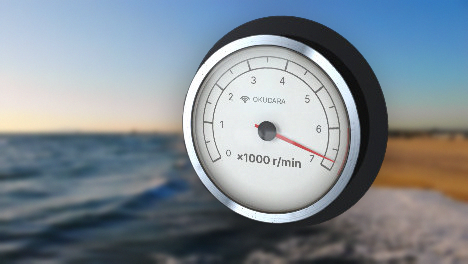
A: 6750 rpm
